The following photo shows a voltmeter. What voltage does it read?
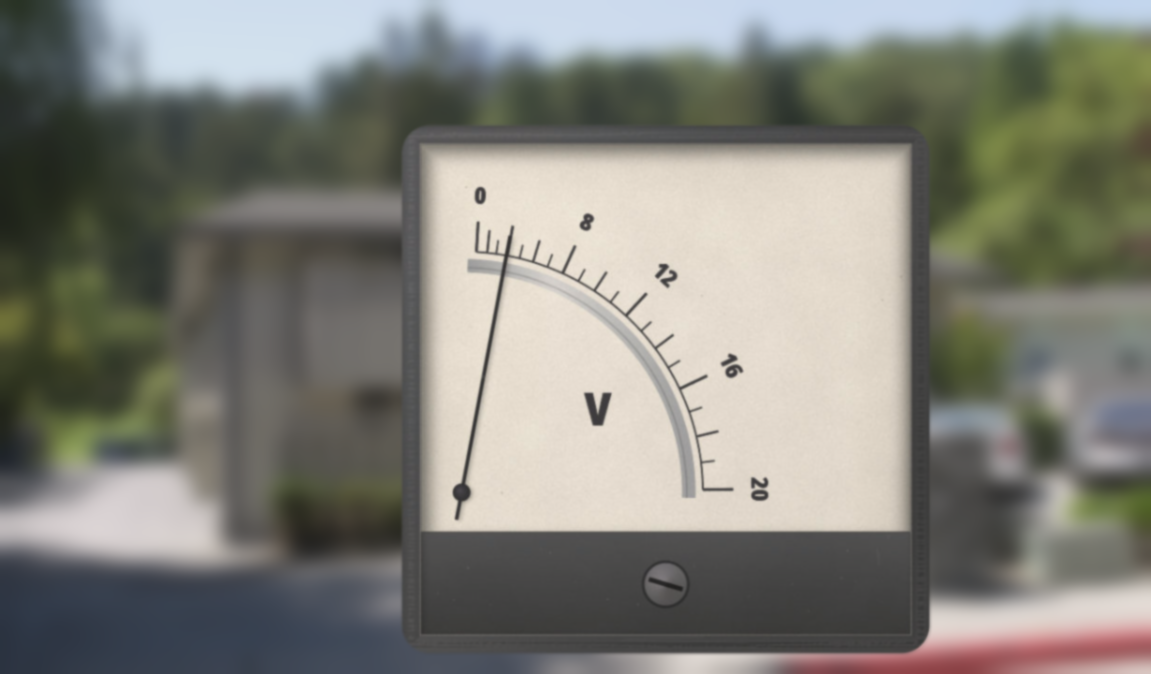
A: 4 V
